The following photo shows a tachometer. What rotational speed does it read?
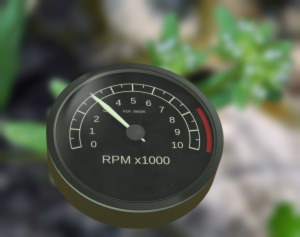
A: 3000 rpm
